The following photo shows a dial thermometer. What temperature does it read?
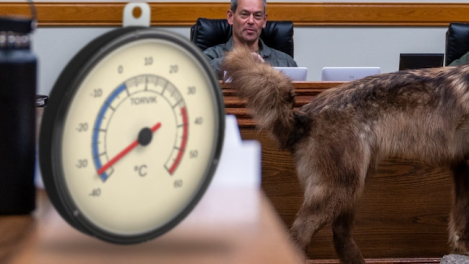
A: -35 °C
